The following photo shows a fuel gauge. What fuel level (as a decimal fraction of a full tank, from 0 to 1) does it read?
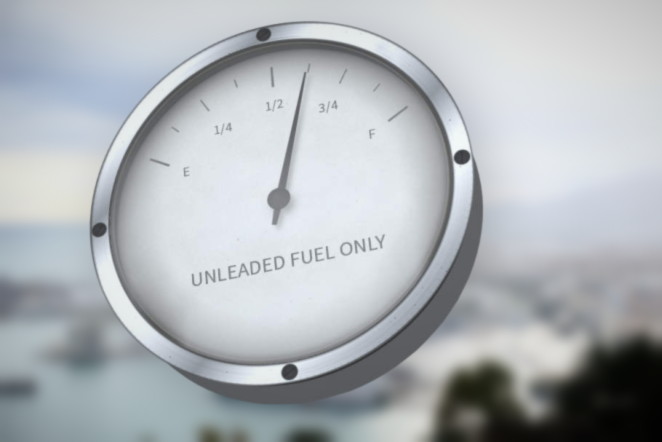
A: 0.625
